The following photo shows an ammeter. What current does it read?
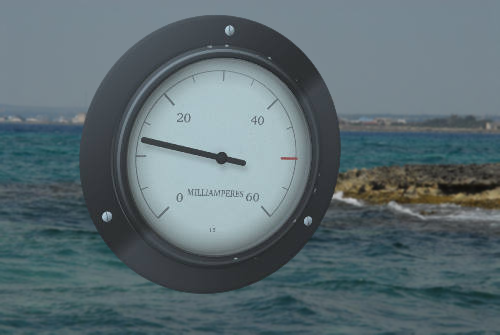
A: 12.5 mA
